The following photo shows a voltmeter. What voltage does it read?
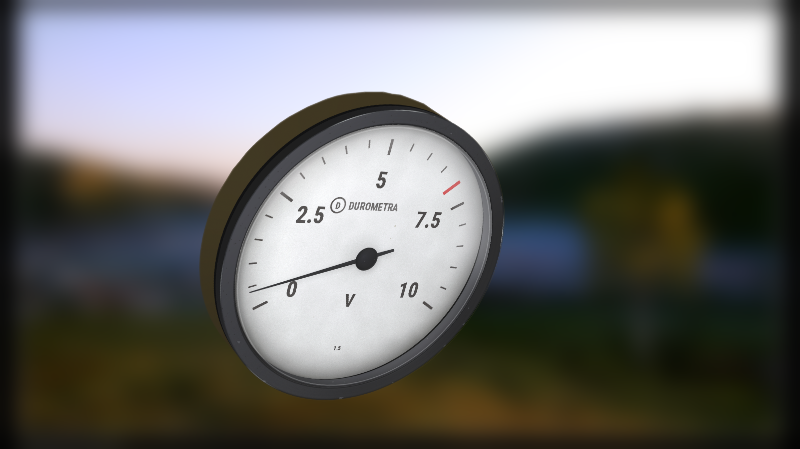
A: 0.5 V
